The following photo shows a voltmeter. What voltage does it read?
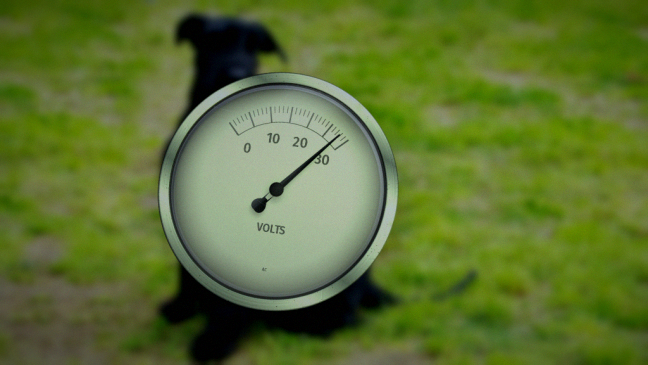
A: 28 V
